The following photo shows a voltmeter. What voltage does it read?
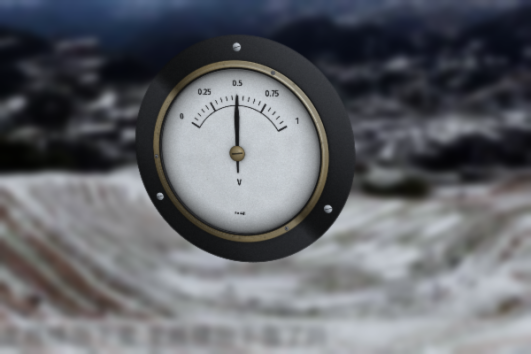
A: 0.5 V
